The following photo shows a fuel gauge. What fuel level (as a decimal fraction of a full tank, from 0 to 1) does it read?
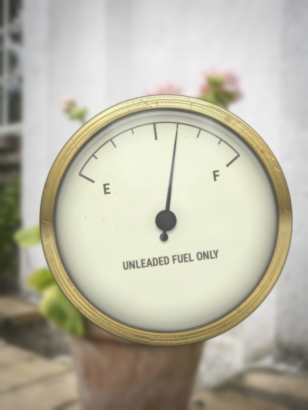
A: 0.625
